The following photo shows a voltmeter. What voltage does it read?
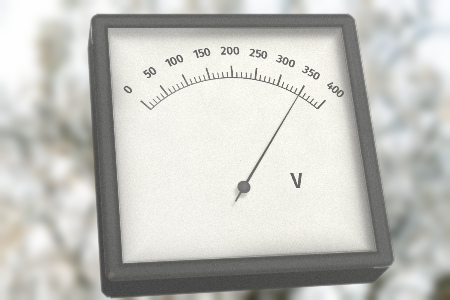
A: 350 V
